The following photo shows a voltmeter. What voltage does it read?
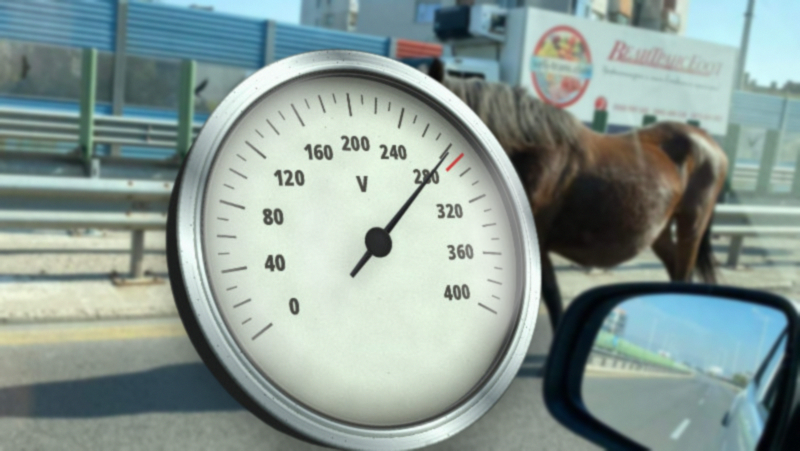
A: 280 V
